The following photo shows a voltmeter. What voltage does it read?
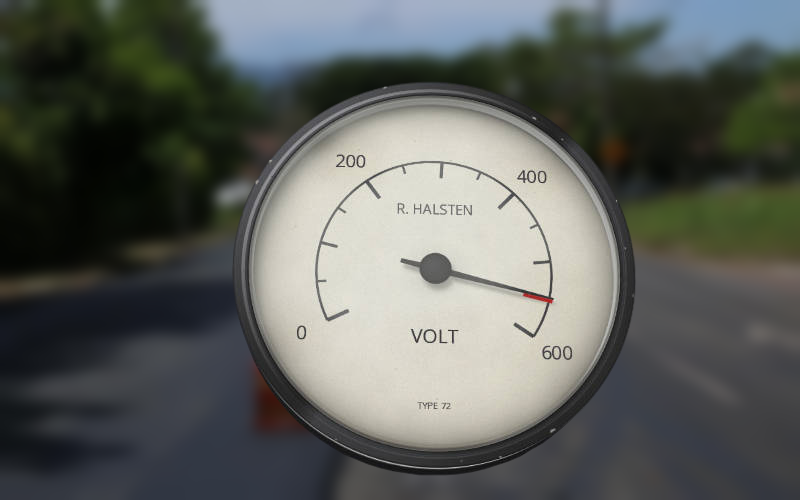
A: 550 V
